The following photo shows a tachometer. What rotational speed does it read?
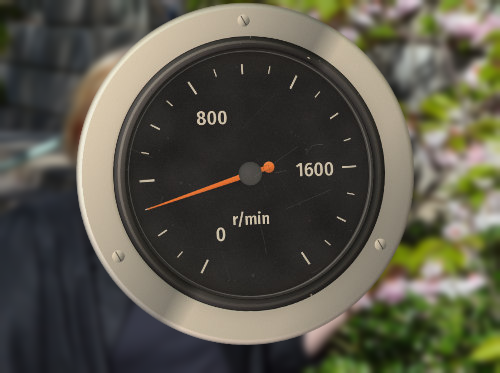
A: 300 rpm
